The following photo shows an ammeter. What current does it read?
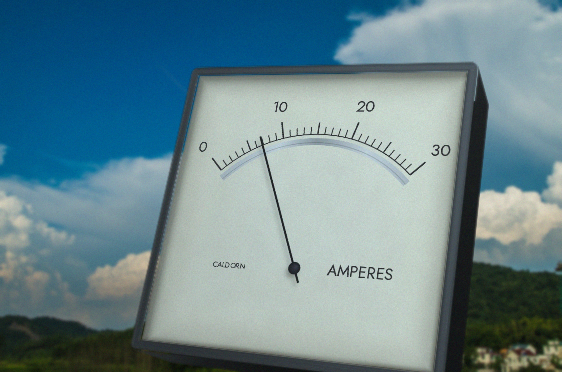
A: 7 A
